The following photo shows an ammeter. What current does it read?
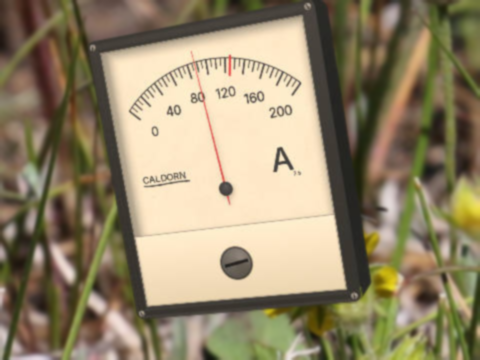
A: 90 A
